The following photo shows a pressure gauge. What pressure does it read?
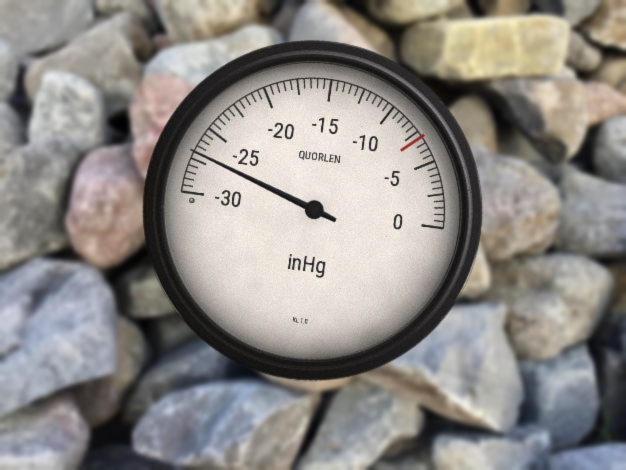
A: -27 inHg
